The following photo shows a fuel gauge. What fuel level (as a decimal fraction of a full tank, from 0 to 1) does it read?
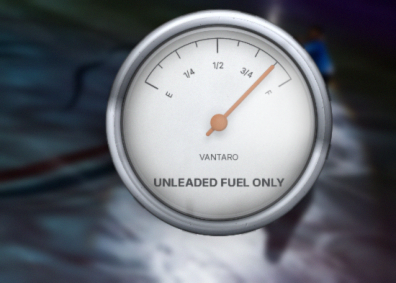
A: 0.875
